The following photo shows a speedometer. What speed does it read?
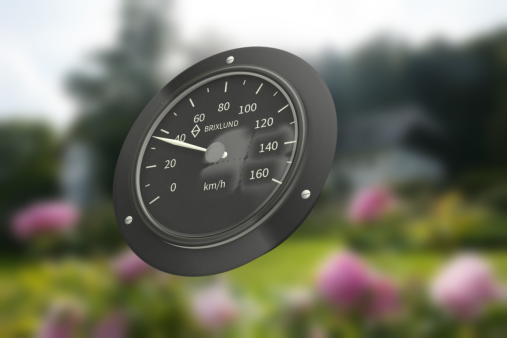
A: 35 km/h
